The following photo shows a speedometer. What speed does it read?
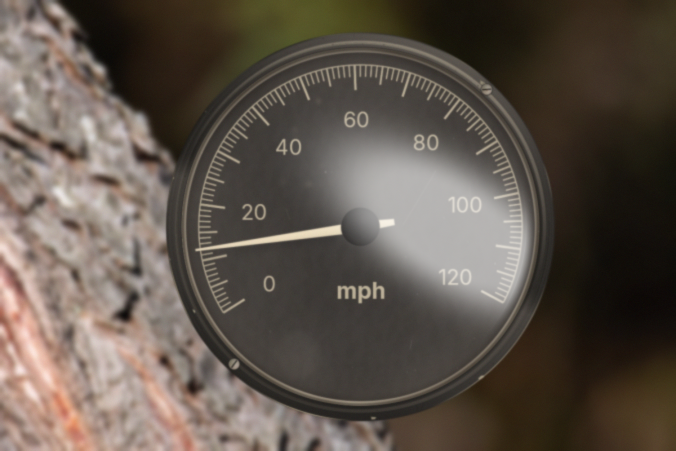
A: 12 mph
